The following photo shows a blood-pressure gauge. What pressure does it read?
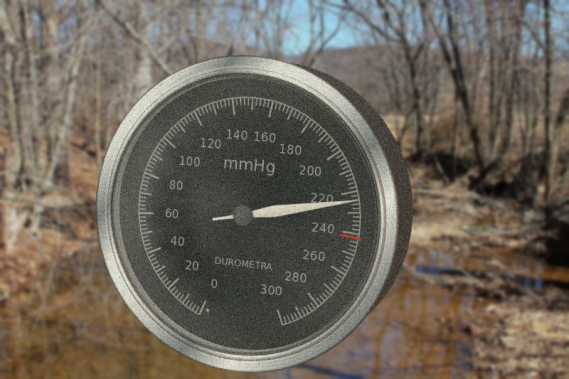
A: 224 mmHg
